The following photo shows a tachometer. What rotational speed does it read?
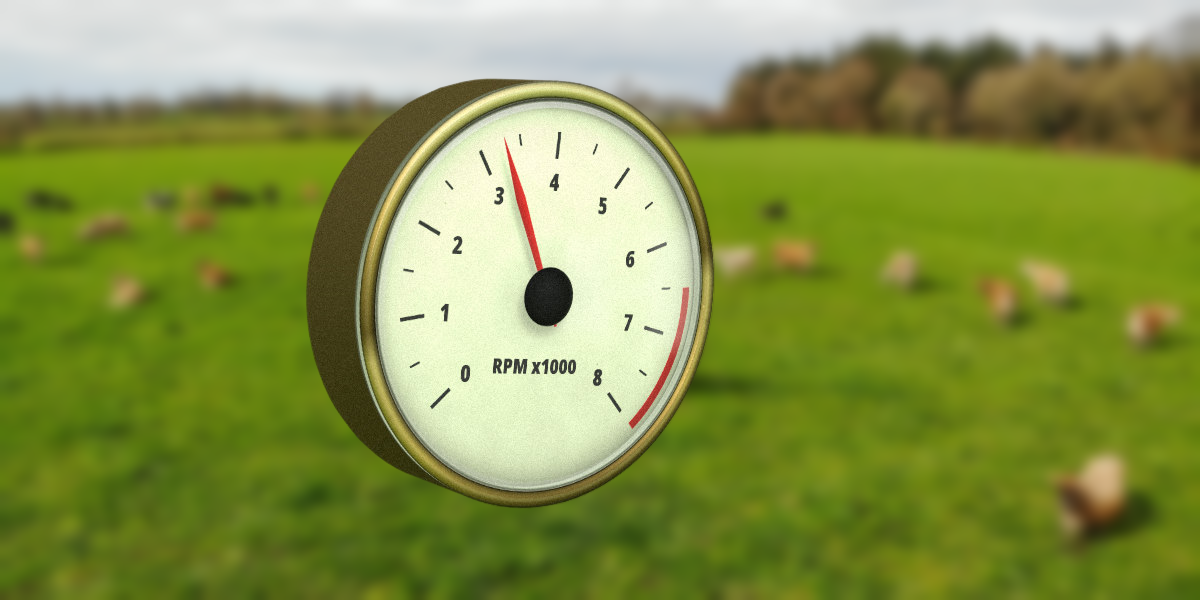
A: 3250 rpm
